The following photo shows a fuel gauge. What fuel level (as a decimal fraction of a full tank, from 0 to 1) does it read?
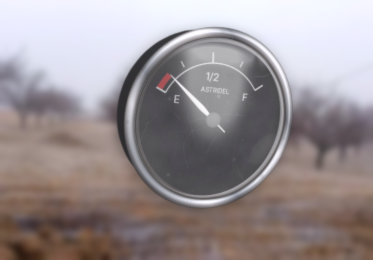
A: 0.125
